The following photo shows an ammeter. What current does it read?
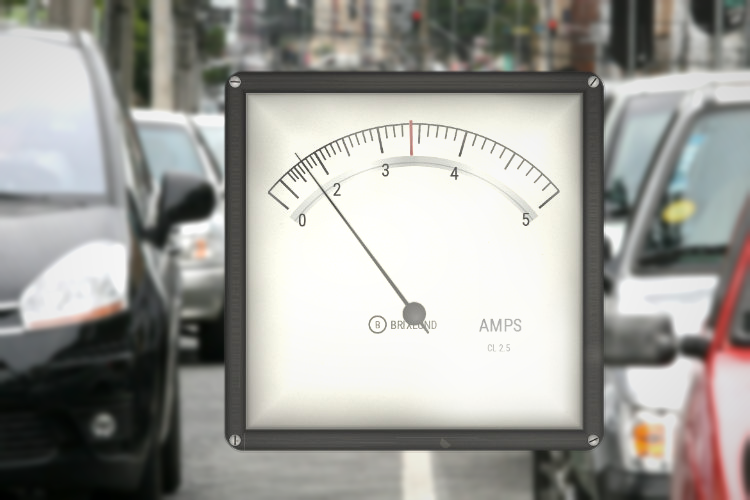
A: 1.7 A
